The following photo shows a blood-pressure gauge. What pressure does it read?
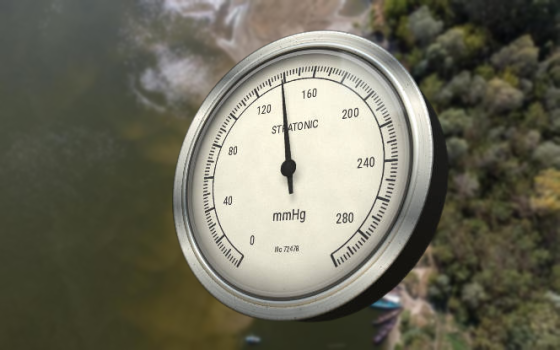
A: 140 mmHg
